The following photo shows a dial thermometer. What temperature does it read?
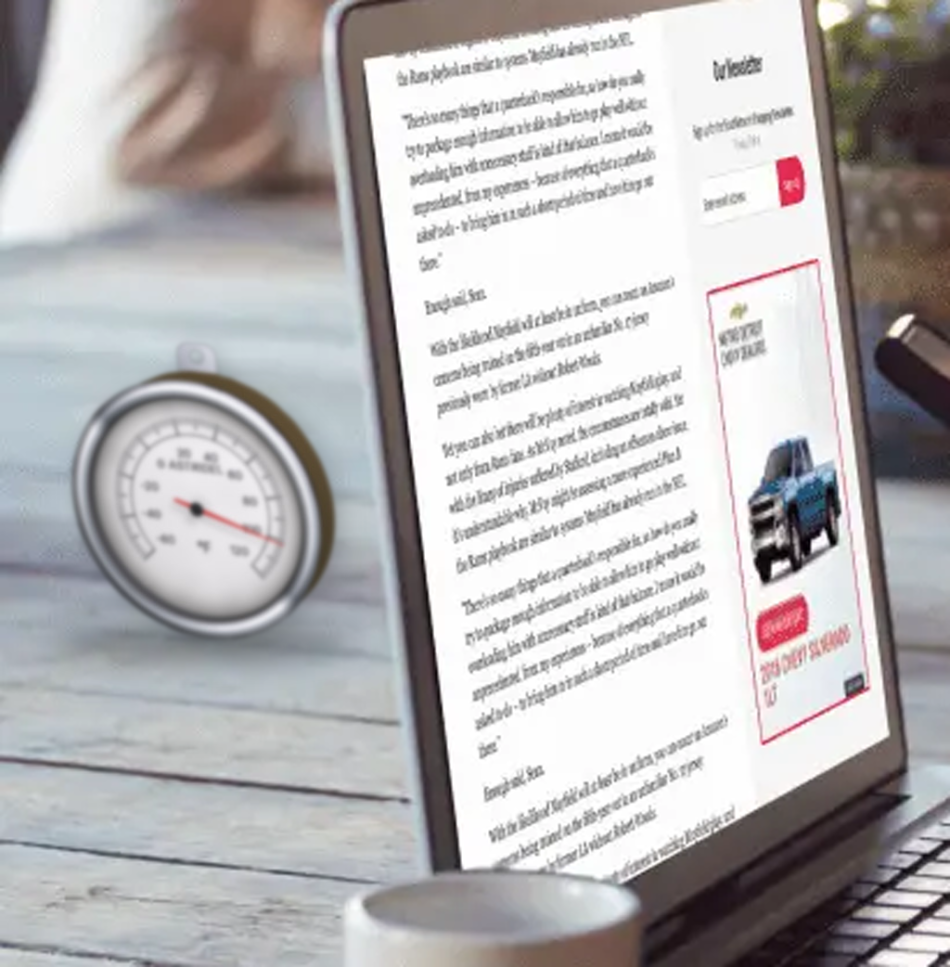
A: 100 °F
